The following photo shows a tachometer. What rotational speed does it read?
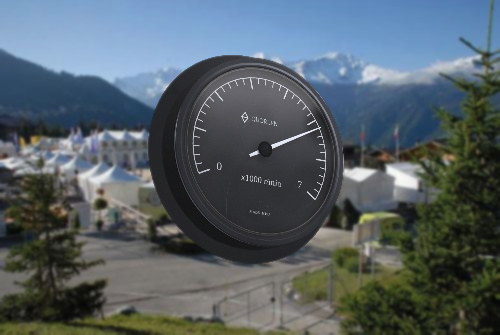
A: 5200 rpm
